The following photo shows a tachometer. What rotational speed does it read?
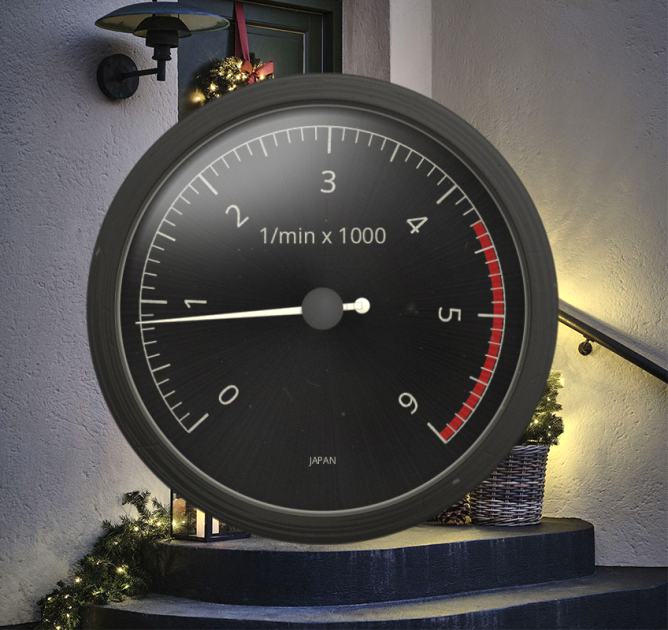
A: 850 rpm
